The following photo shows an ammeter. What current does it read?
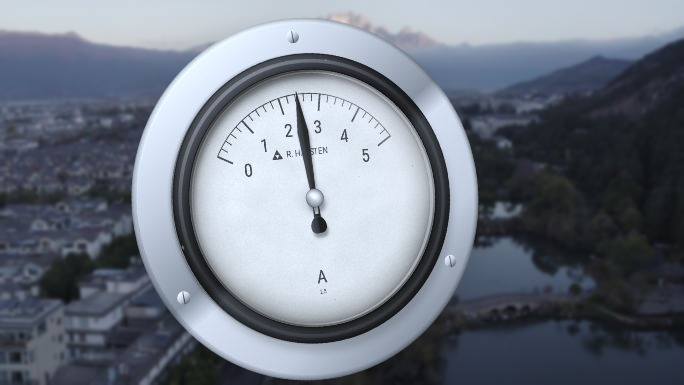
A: 2.4 A
